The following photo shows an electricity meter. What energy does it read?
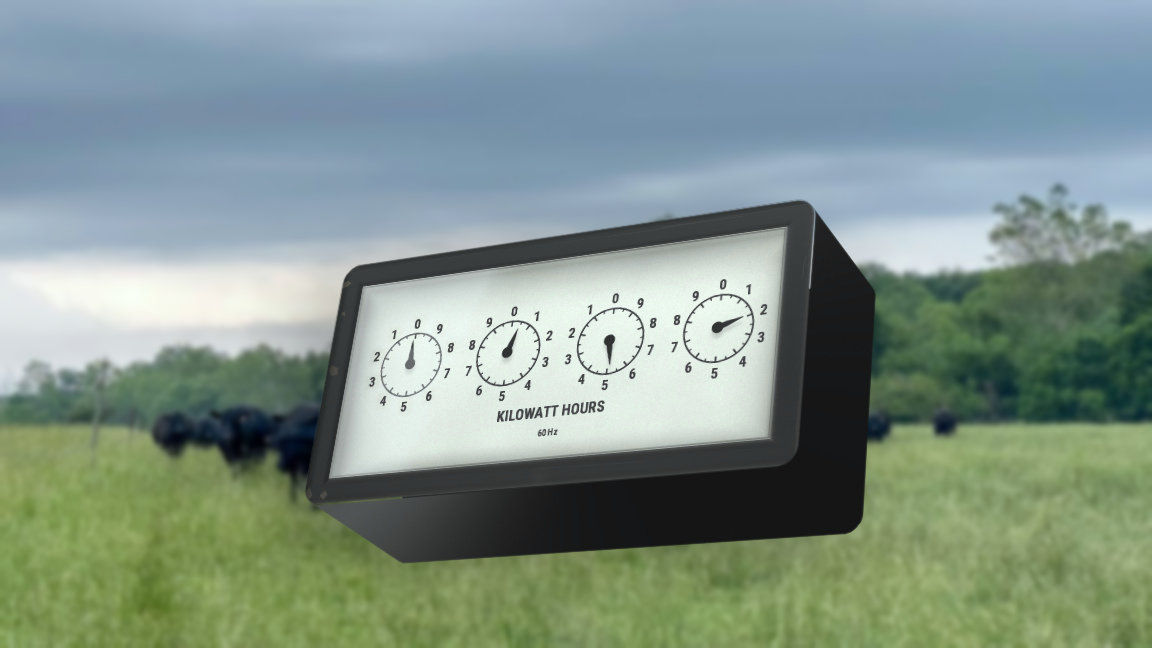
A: 52 kWh
